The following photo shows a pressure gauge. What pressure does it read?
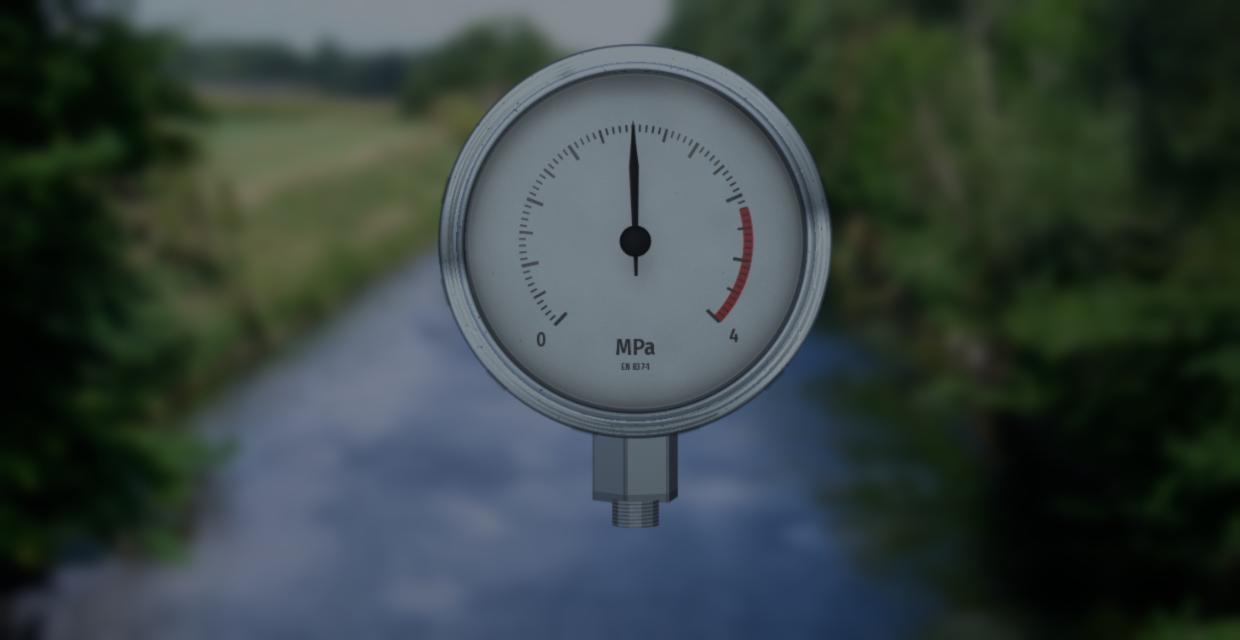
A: 2 MPa
